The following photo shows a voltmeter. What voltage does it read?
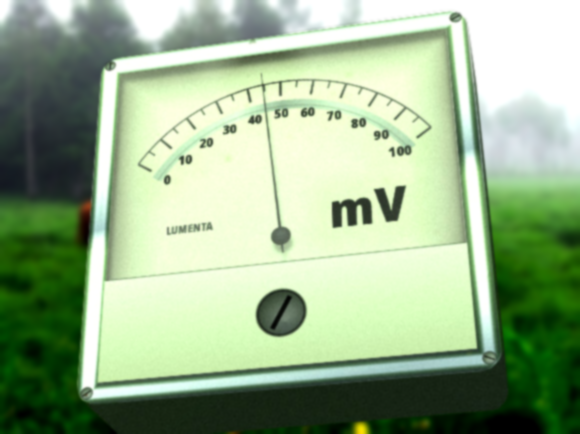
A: 45 mV
